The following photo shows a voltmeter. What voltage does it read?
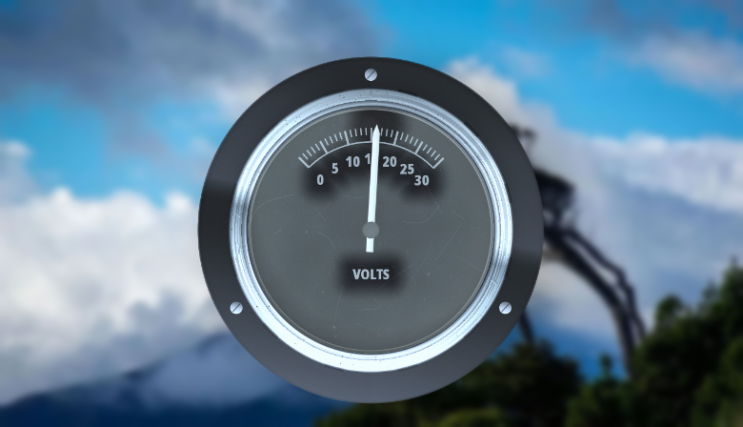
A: 16 V
